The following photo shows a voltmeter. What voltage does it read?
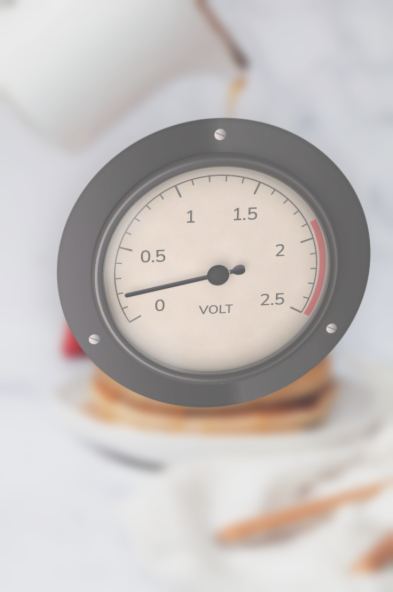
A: 0.2 V
